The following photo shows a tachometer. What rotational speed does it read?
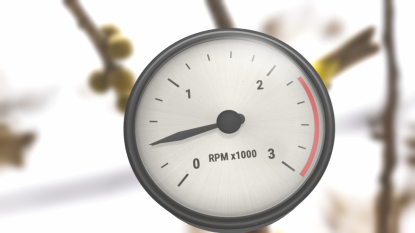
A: 400 rpm
